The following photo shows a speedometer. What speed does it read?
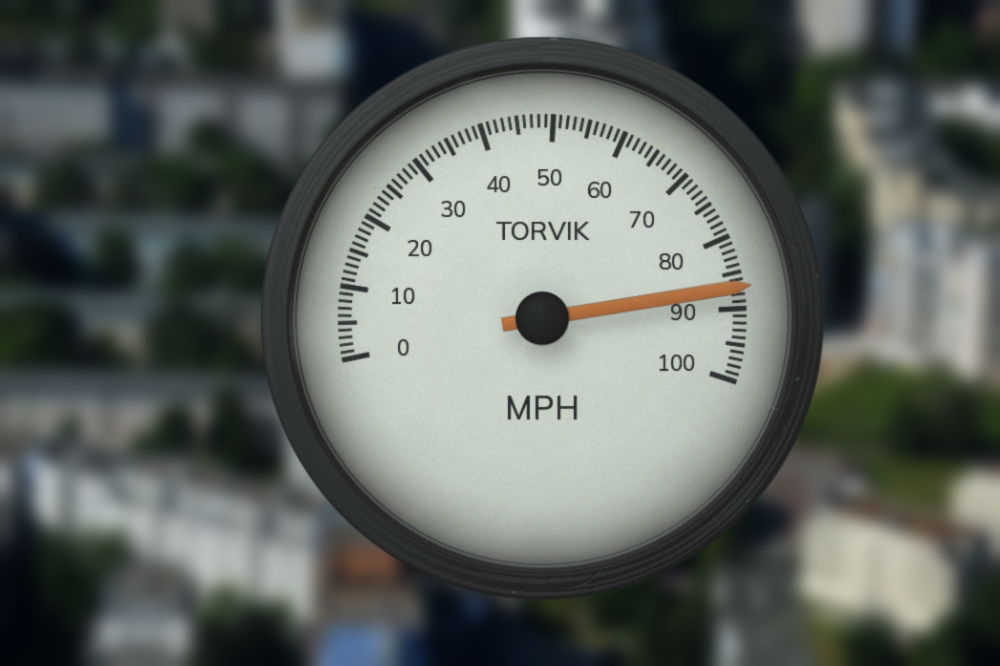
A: 87 mph
